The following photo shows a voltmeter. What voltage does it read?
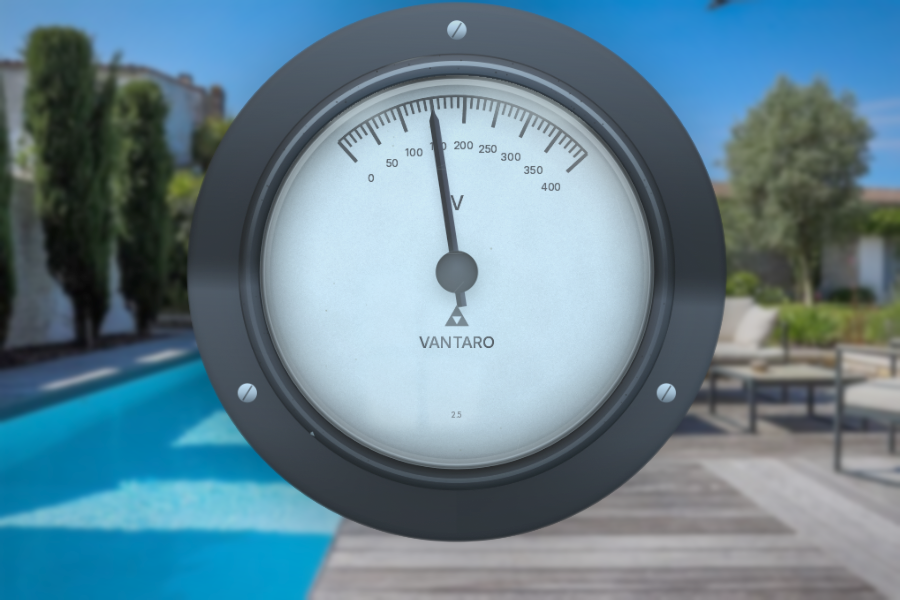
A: 150 V
